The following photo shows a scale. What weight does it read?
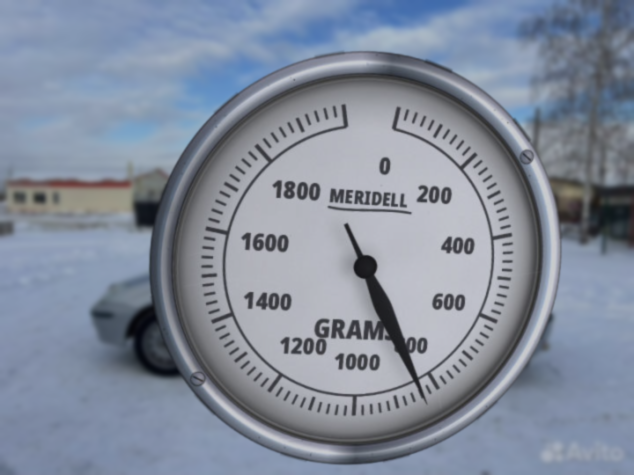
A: 840 g
